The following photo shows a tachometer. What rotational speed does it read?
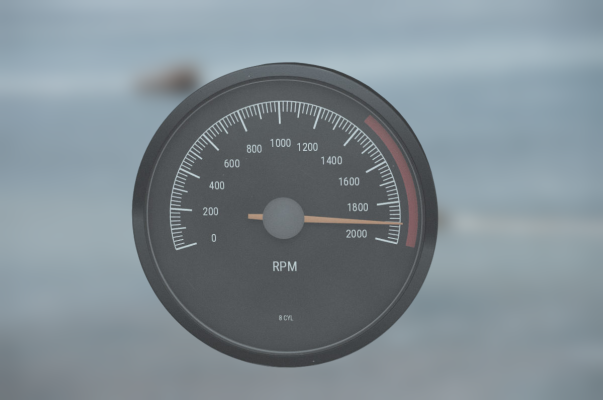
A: 1900 rpm
